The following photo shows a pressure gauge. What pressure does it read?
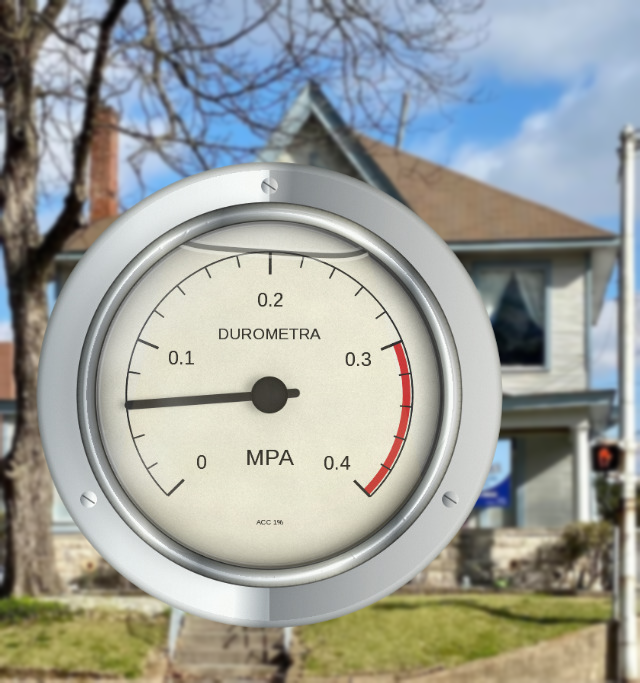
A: 0.06 MPa
